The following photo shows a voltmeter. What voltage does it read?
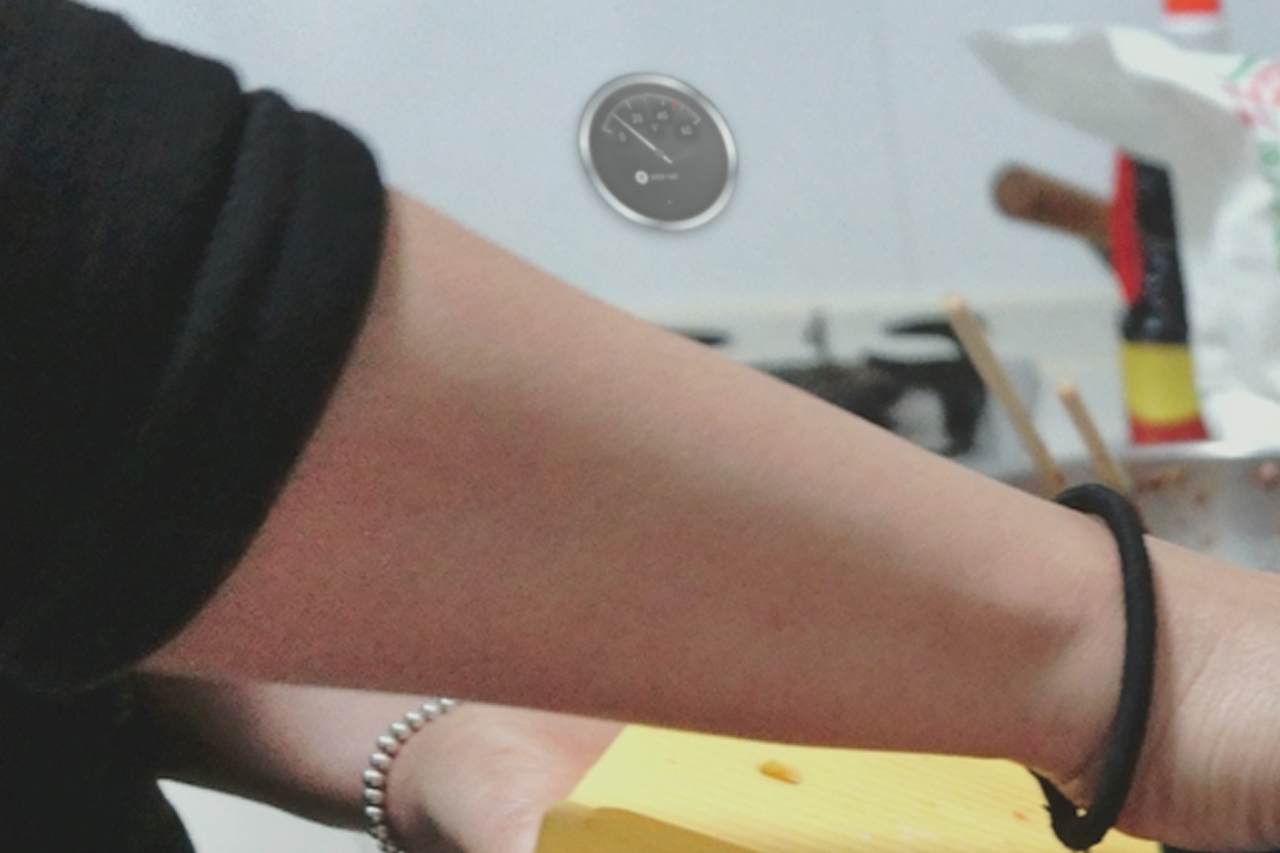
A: 10 V
